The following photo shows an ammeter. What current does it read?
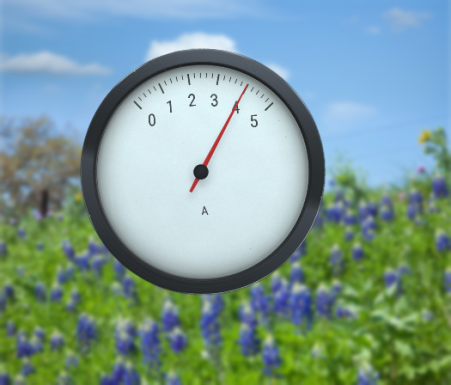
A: 4 A
